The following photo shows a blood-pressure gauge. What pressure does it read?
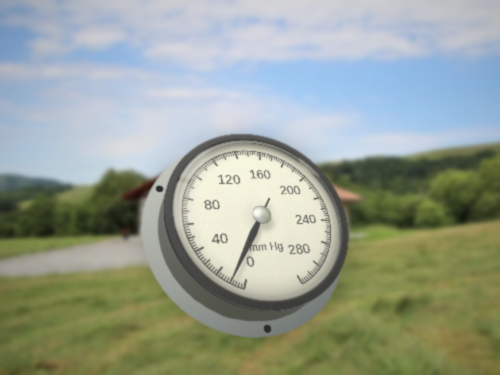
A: 10 mmHg
